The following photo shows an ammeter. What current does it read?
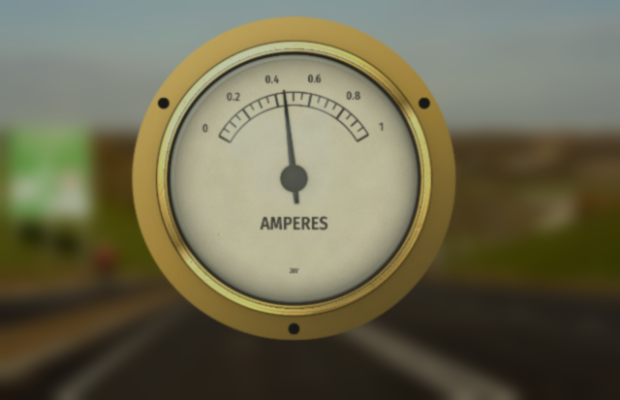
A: 0.45 A
